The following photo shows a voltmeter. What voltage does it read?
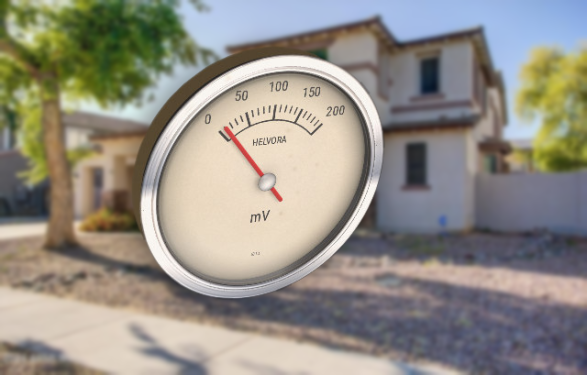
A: 10 mV
